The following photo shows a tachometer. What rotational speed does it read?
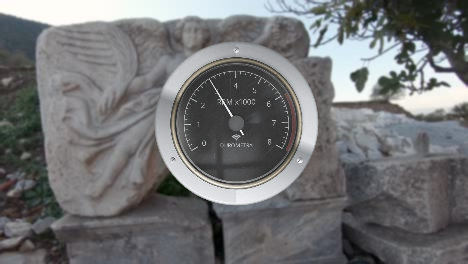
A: 3000 rpm
